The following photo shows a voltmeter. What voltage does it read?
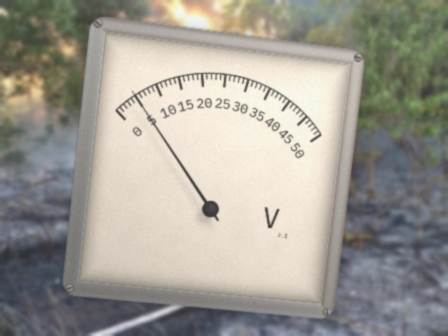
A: 5 V
